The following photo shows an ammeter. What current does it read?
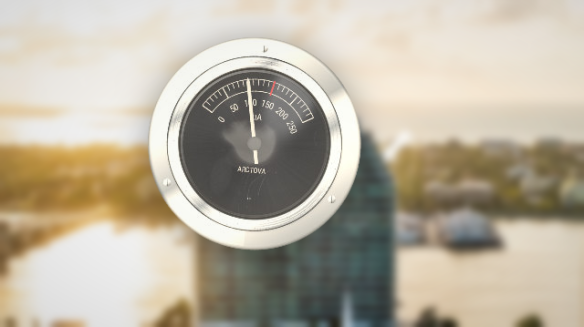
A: 100 µA
